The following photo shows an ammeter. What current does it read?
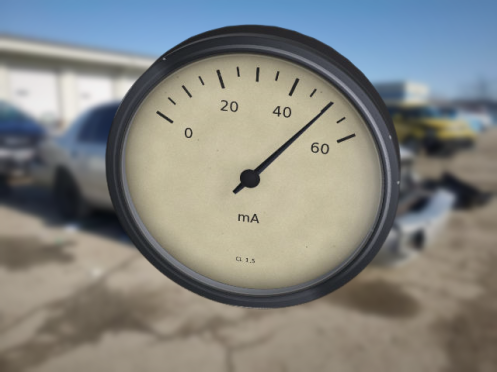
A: 50 mA
